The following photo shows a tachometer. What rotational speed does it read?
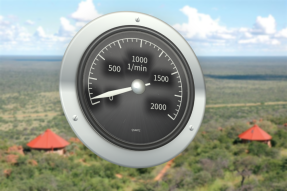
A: 50 rpm
